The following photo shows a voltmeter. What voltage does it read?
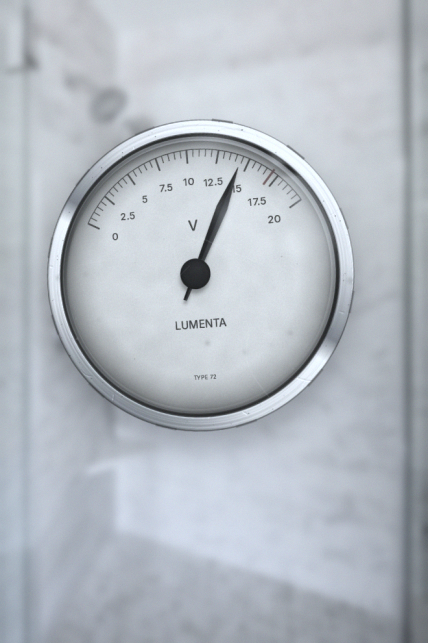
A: 14.5 V
